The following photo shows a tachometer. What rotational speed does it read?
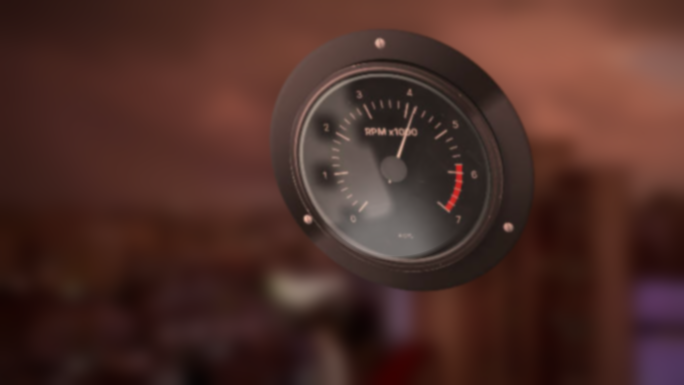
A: 4200 rpm
